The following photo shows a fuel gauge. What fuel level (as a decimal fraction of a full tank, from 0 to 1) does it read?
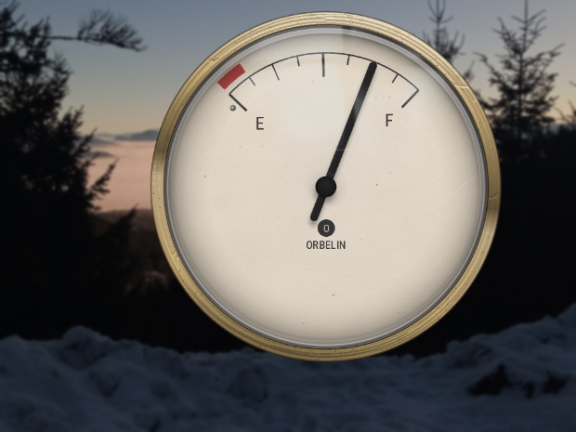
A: 0.75
